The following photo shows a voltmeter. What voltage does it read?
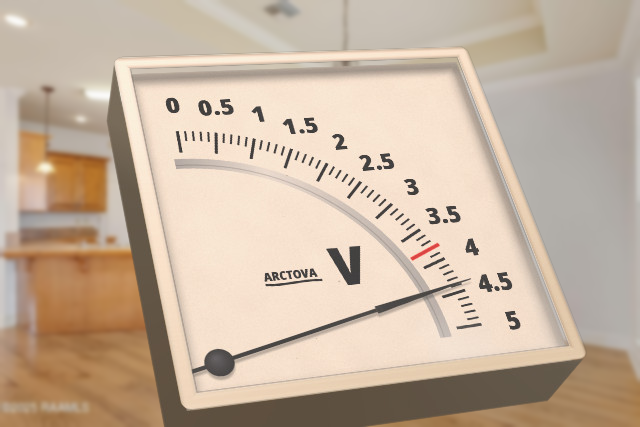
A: 4.4 V
